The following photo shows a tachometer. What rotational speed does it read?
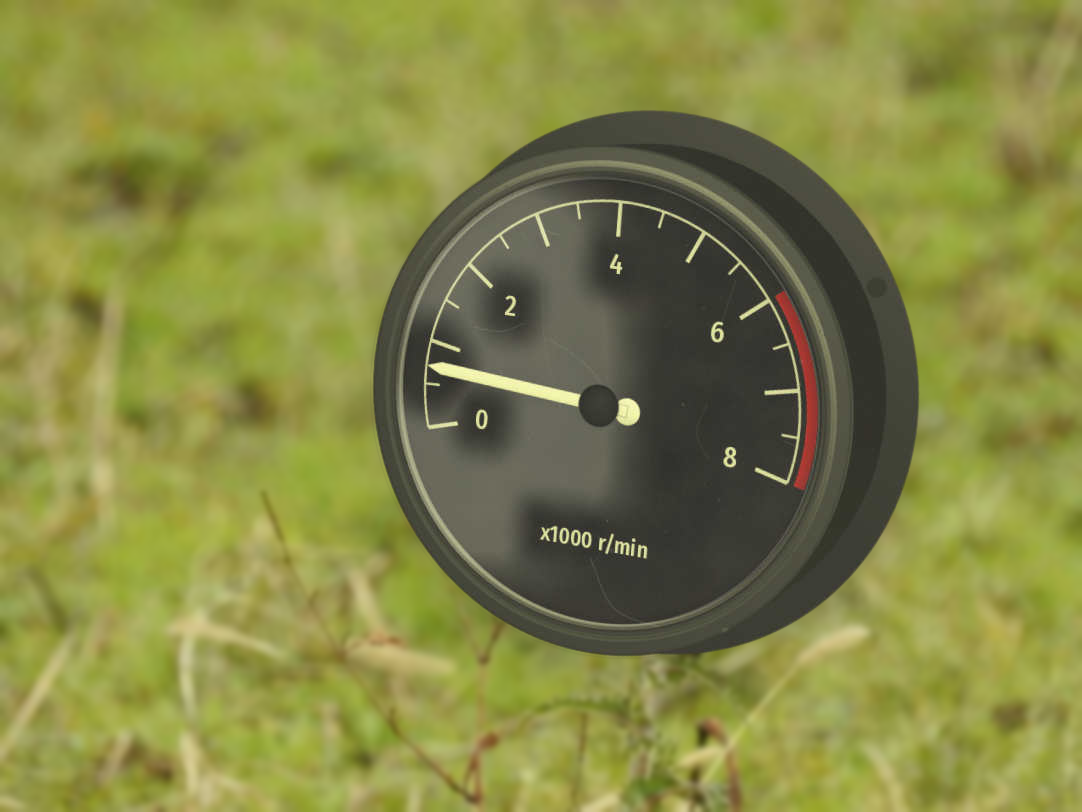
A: 750 rpm
